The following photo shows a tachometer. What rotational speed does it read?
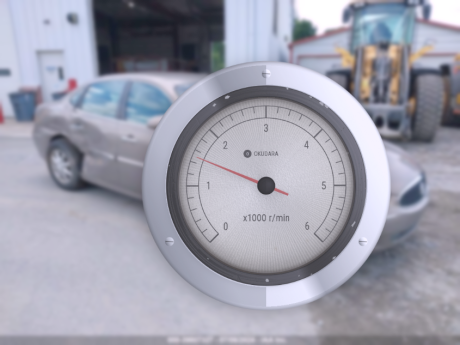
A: 1500 rpm
